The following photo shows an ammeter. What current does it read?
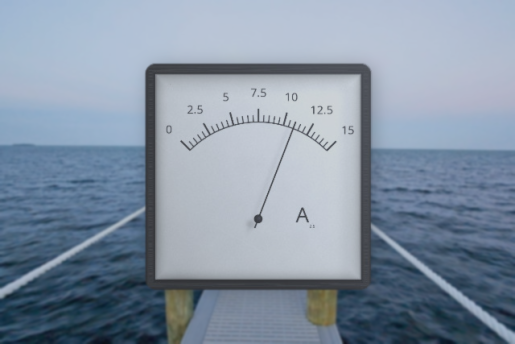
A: 11 A
